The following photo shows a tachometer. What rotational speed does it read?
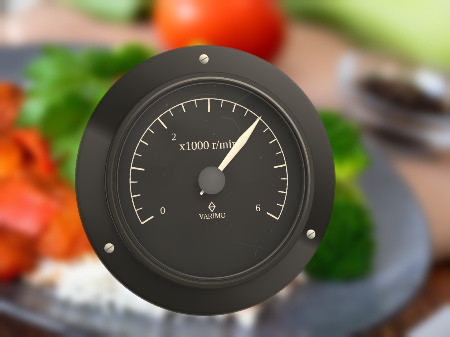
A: 4000 rpm
